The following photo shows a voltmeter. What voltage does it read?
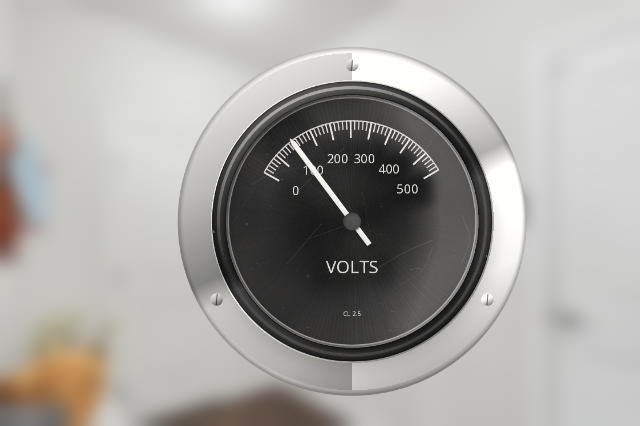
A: 100 V
